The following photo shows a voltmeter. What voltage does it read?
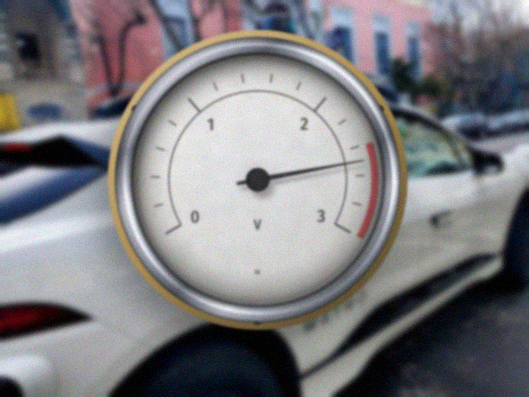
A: 2.5 V
